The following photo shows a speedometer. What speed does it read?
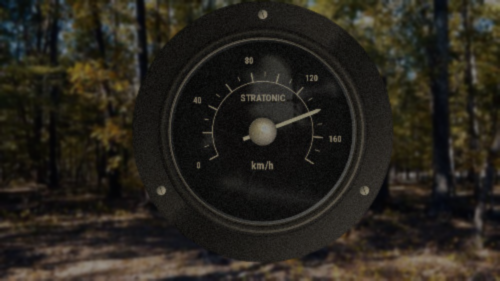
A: 140 km/h
